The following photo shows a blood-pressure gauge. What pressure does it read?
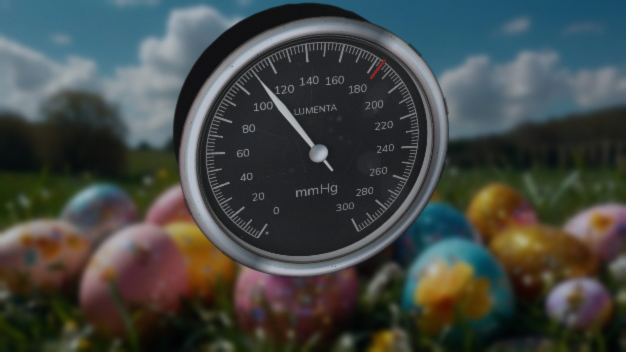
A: 110 mmHg
